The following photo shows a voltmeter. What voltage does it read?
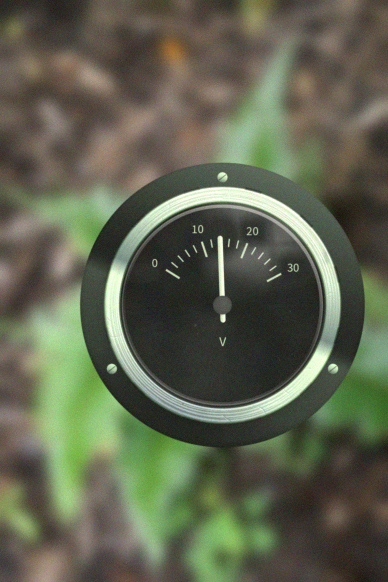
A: 14 V
